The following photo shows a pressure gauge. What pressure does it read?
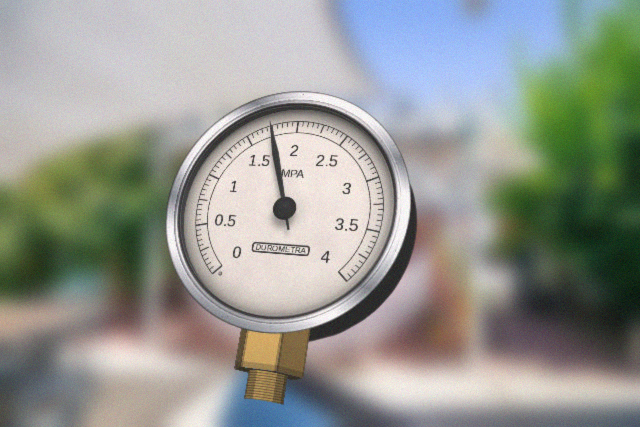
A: 1.75 MPa
